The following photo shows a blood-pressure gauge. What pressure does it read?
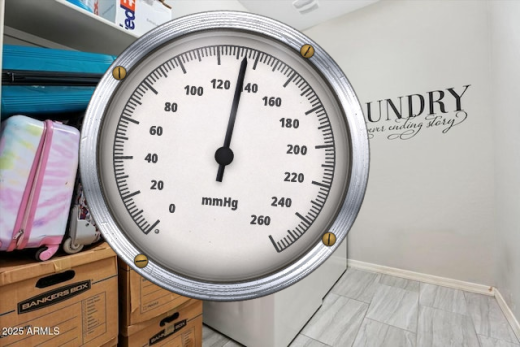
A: 134 mmHg
